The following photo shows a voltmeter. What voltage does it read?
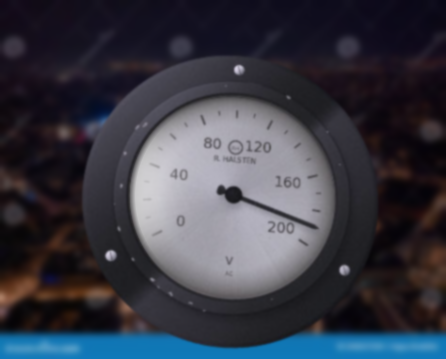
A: 190 V
